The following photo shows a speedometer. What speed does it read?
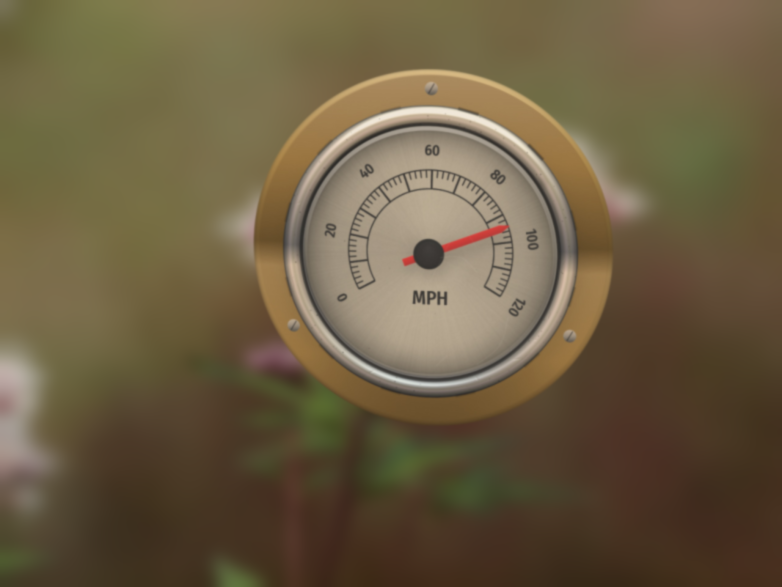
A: 94 mph
